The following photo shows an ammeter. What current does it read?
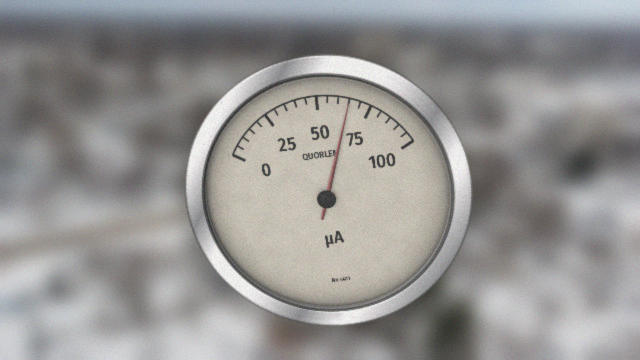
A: 65 µA
